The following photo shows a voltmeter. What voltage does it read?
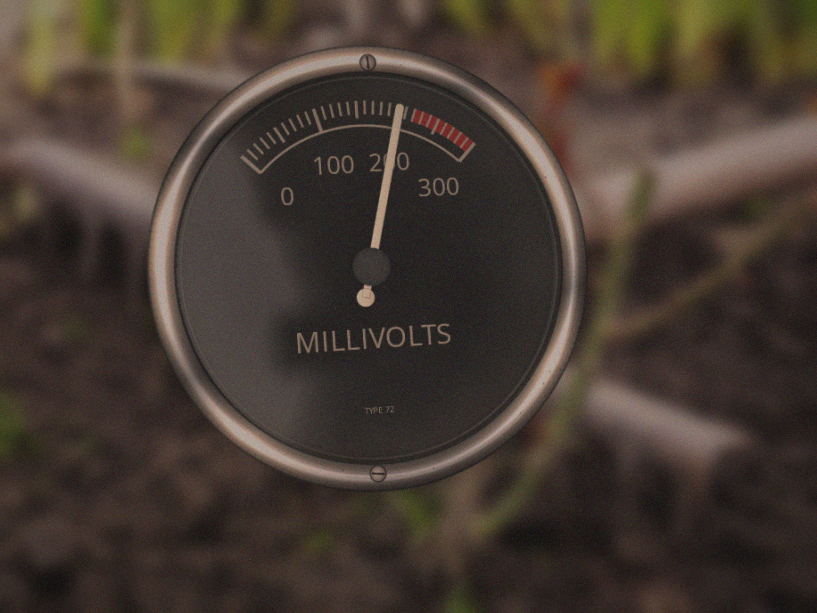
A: 200 mV
